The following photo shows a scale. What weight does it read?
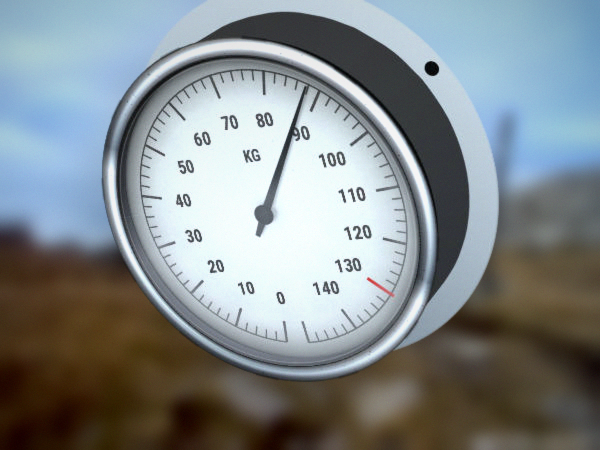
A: 88 kg
